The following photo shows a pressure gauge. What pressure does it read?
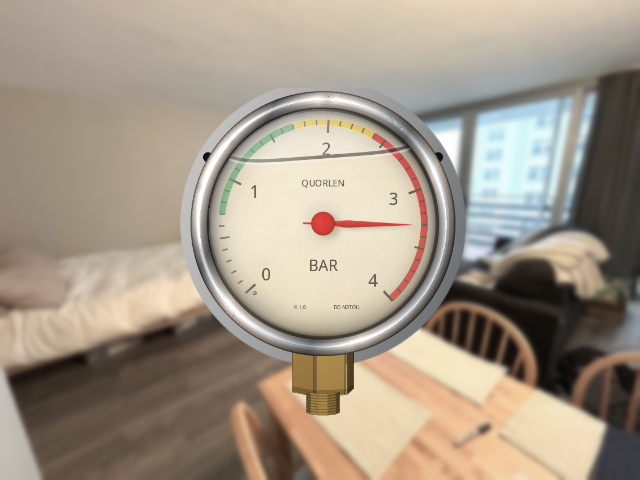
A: 3.3 bar
